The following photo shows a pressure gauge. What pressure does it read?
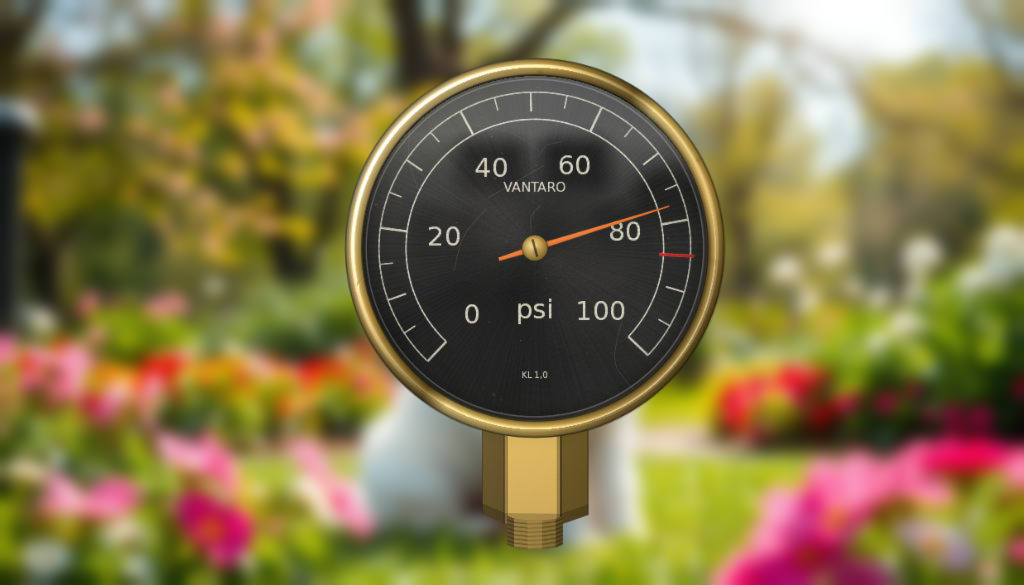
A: 77.5 psi
